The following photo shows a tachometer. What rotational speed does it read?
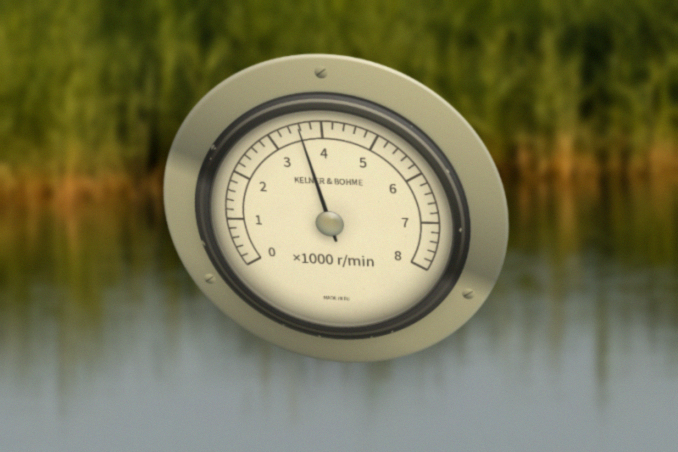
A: 3600 rpm
